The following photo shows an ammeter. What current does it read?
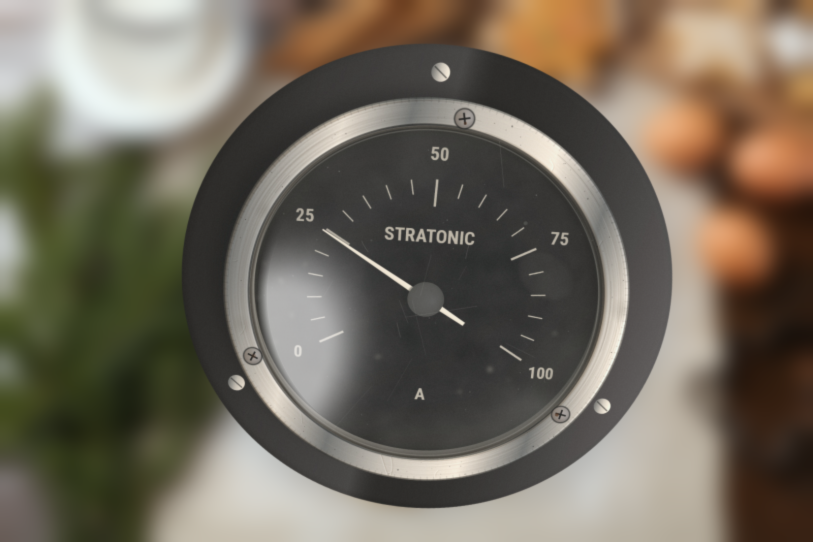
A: 25 A
